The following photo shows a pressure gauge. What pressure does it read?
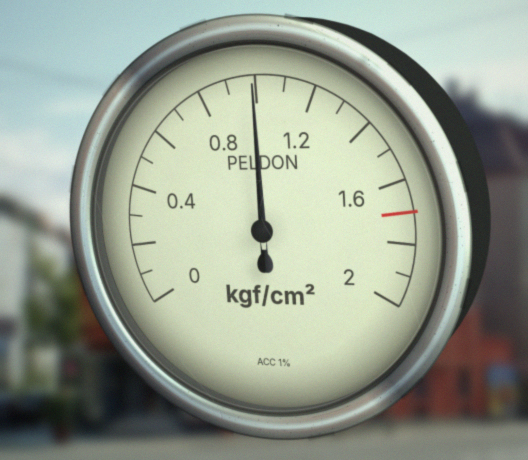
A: 1 kg/cm²
